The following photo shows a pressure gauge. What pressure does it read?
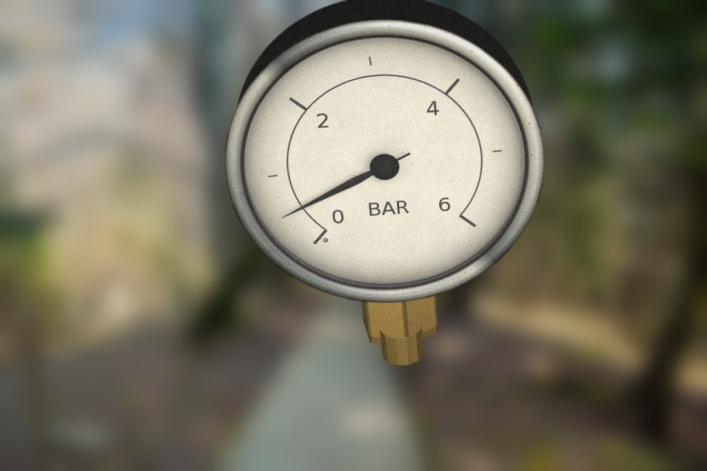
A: 0.5 bar
